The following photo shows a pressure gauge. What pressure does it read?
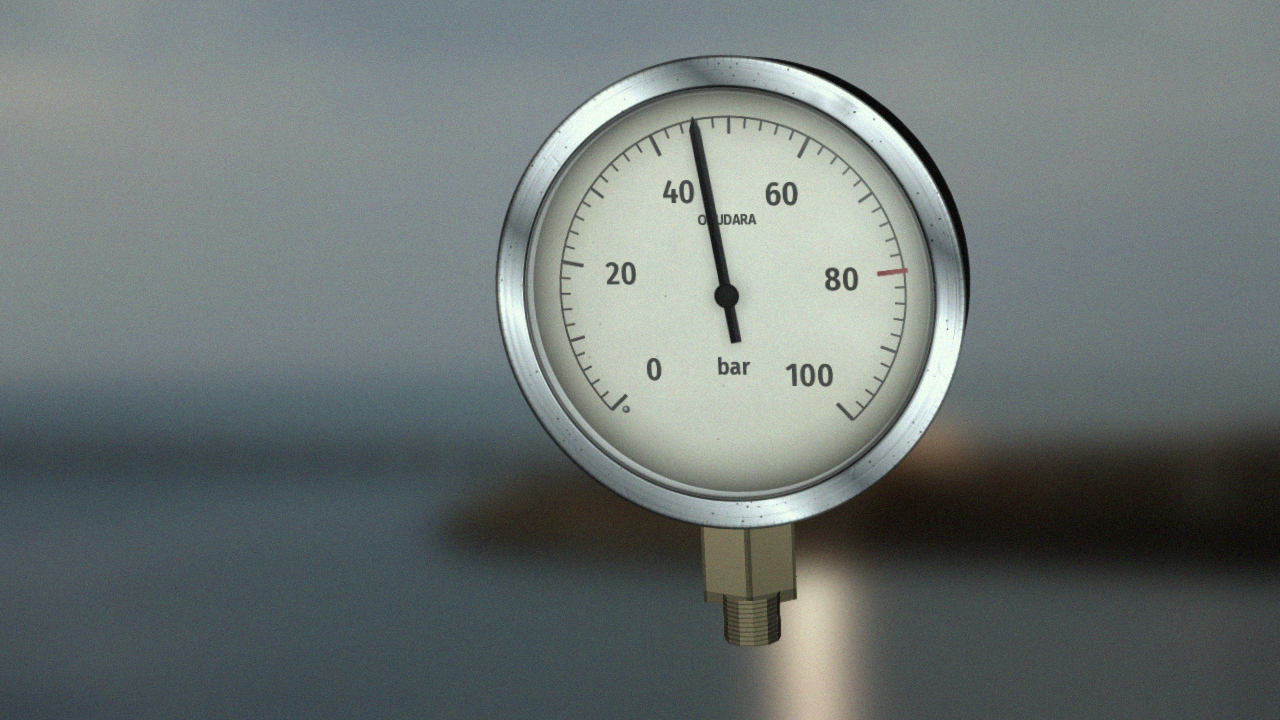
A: 46 bar
